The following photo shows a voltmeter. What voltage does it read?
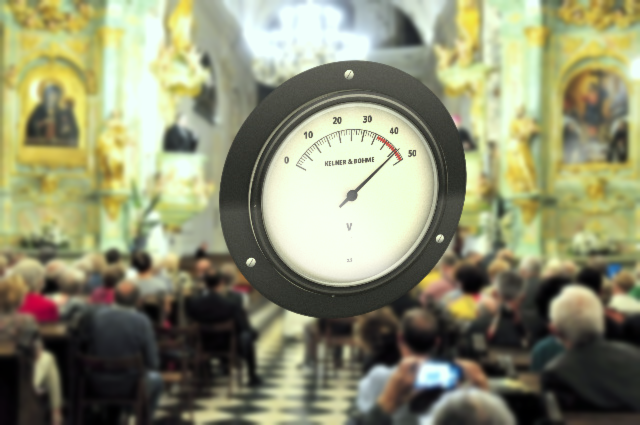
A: 45 V
